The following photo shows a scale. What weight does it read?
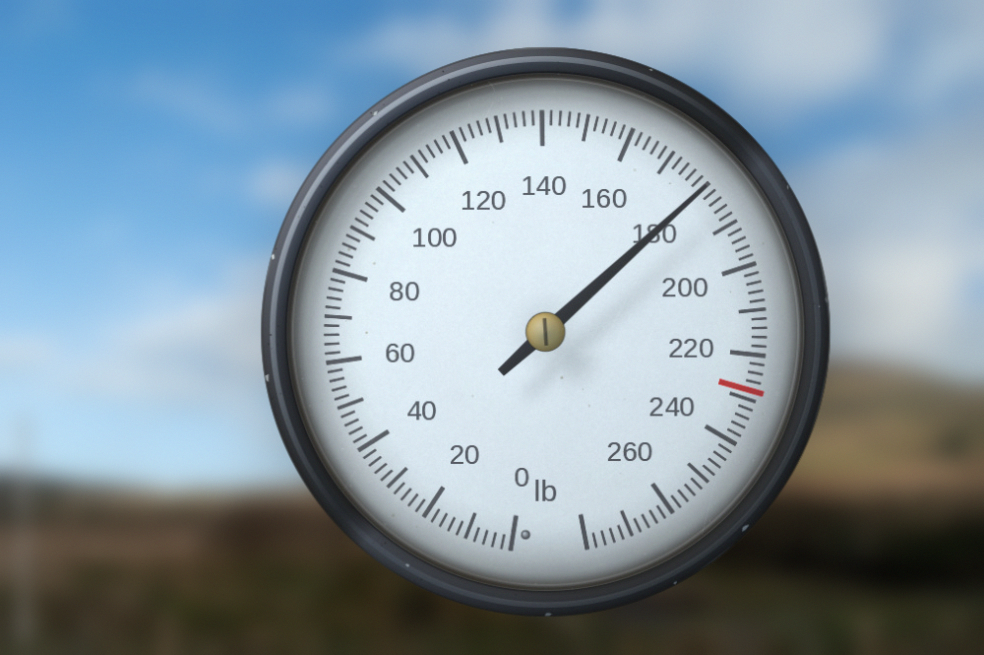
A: 180 lb
